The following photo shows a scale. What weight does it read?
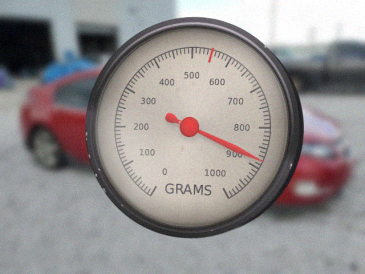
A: 880 g
